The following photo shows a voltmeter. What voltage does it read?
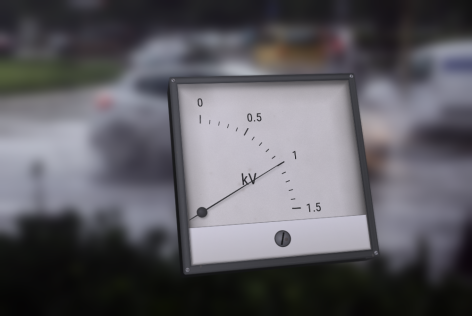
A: 1 kV
